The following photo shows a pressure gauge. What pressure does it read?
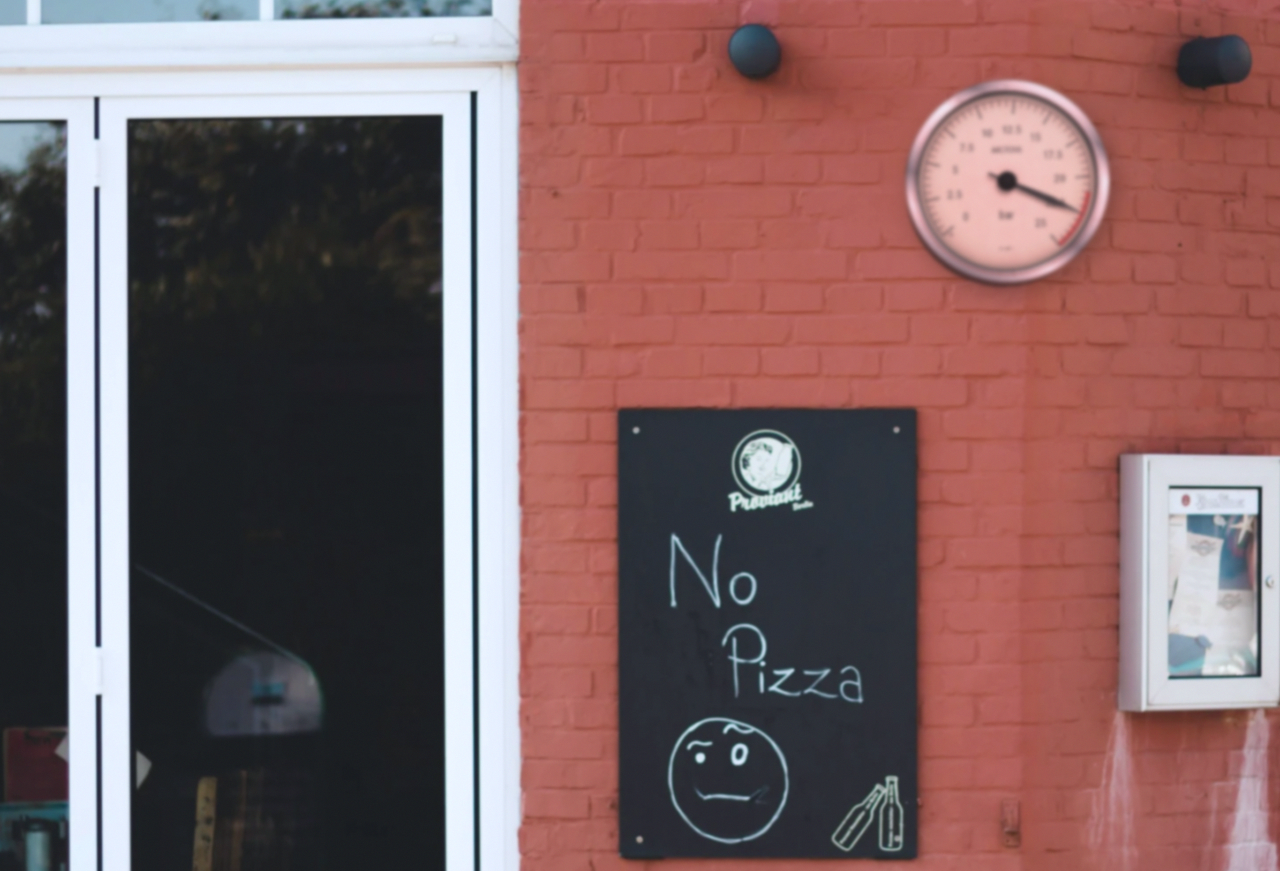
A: 22.5 bar
